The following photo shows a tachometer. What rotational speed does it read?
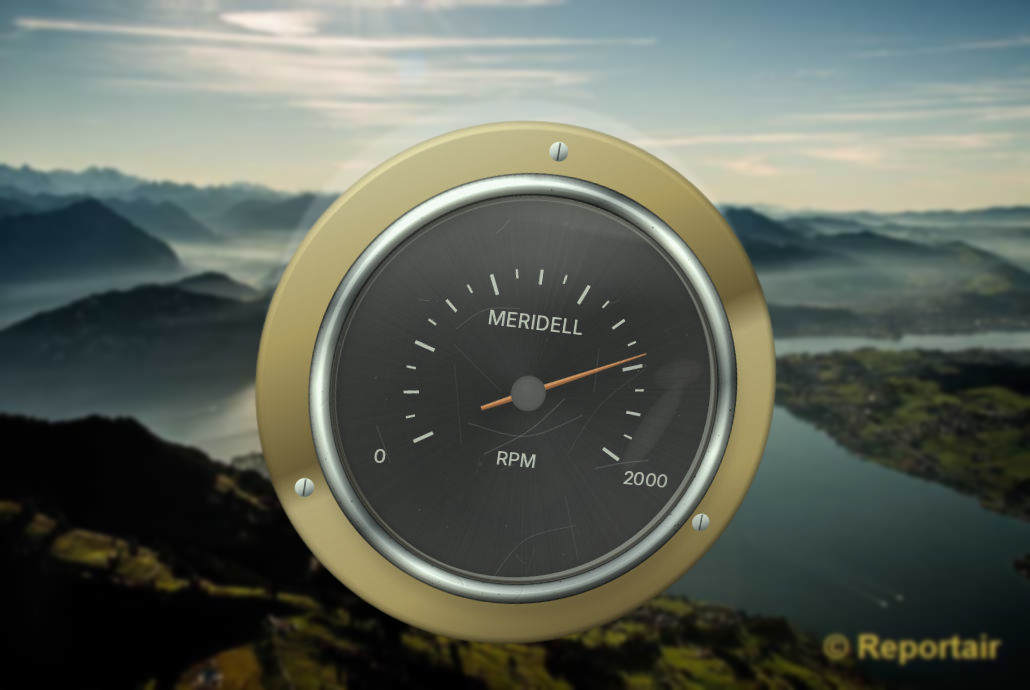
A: 1550 rpm
